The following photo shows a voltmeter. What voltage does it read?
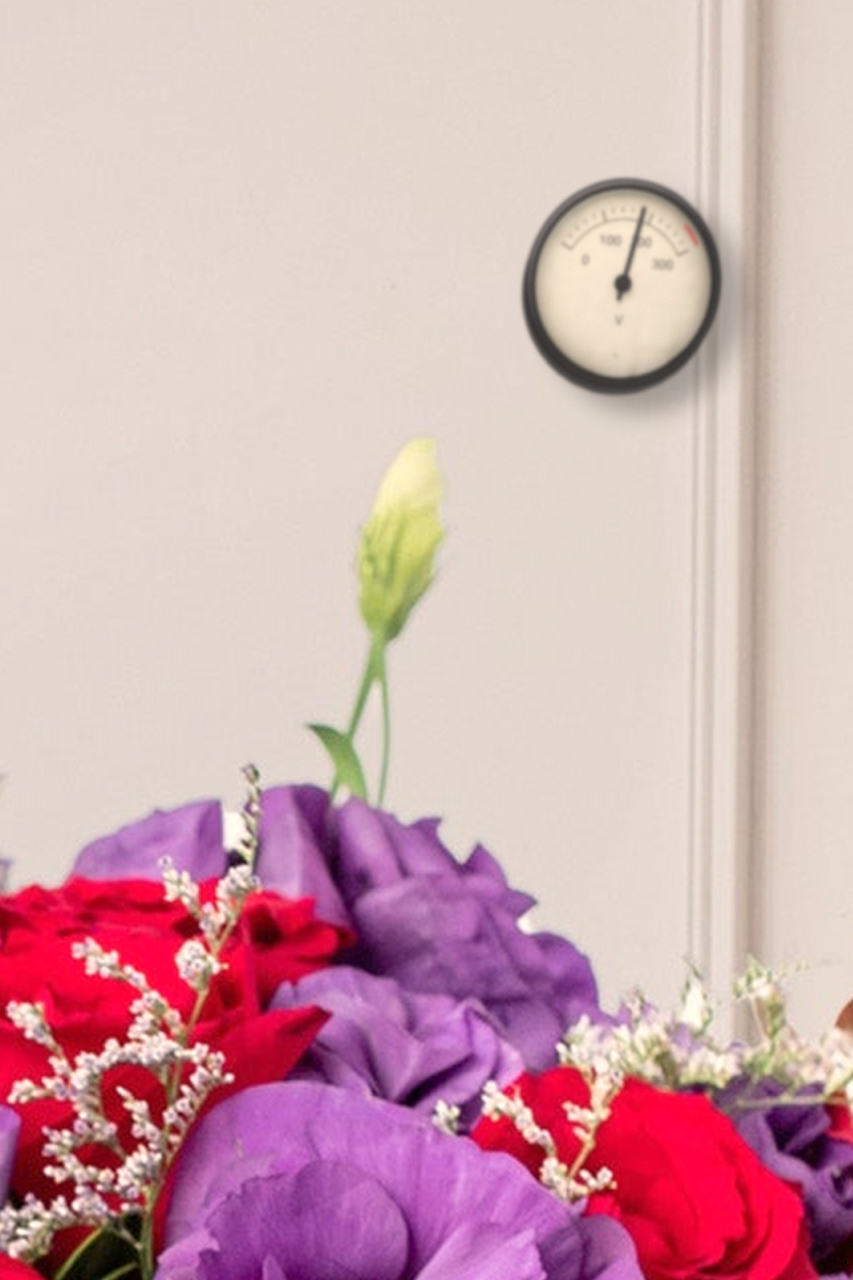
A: 180 V
